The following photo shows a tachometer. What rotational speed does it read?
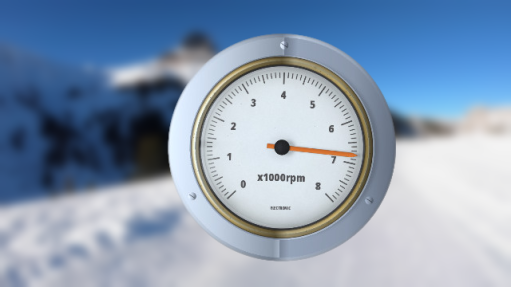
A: 6800 rpm
